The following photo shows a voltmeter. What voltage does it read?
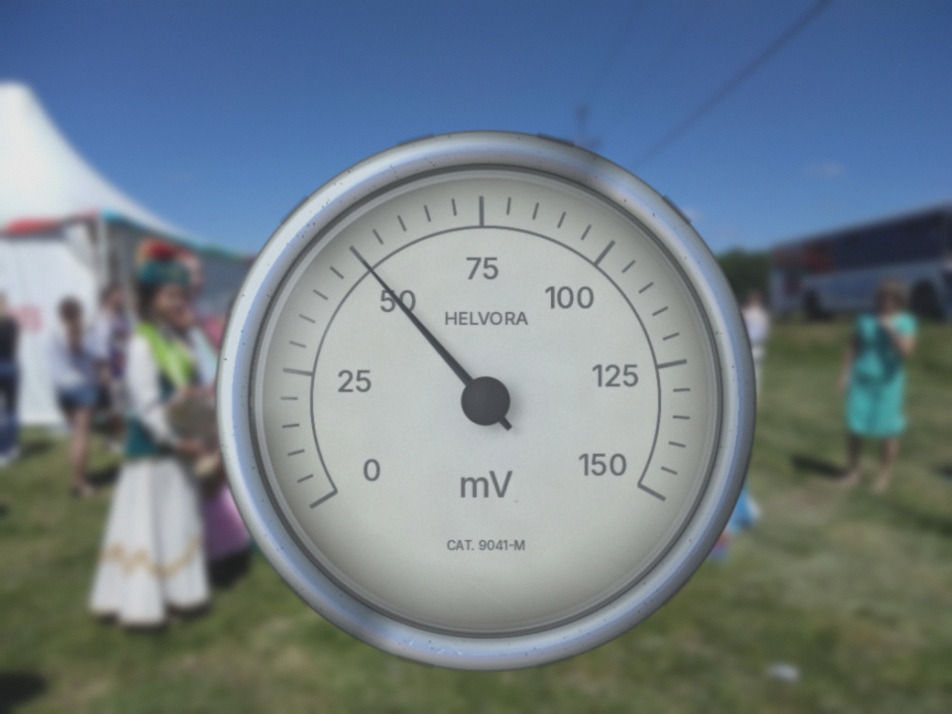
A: 50 mV
